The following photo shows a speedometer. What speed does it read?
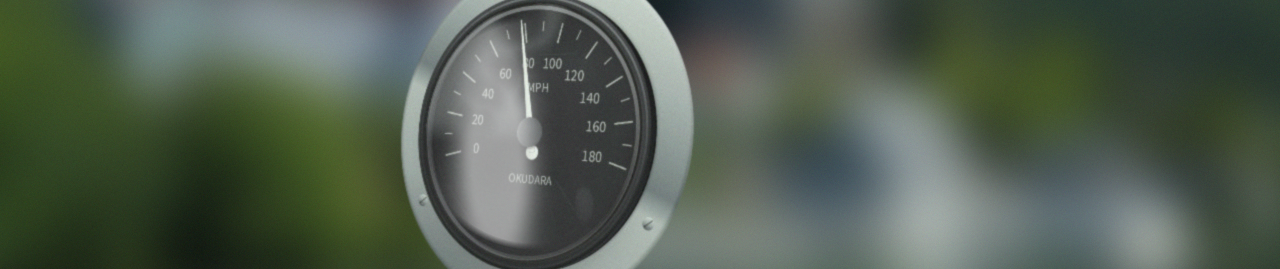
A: 80 mph
